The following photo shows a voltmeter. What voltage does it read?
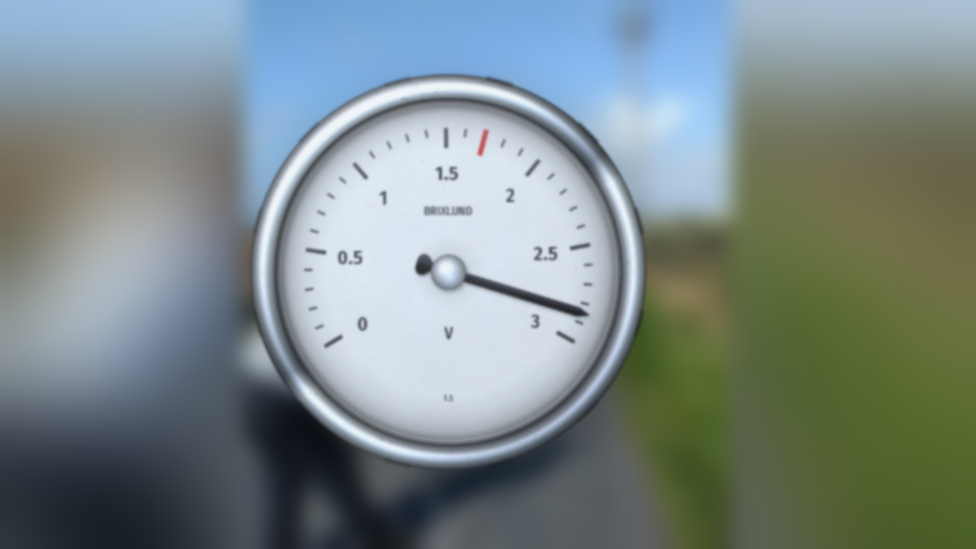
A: 2.85 V
